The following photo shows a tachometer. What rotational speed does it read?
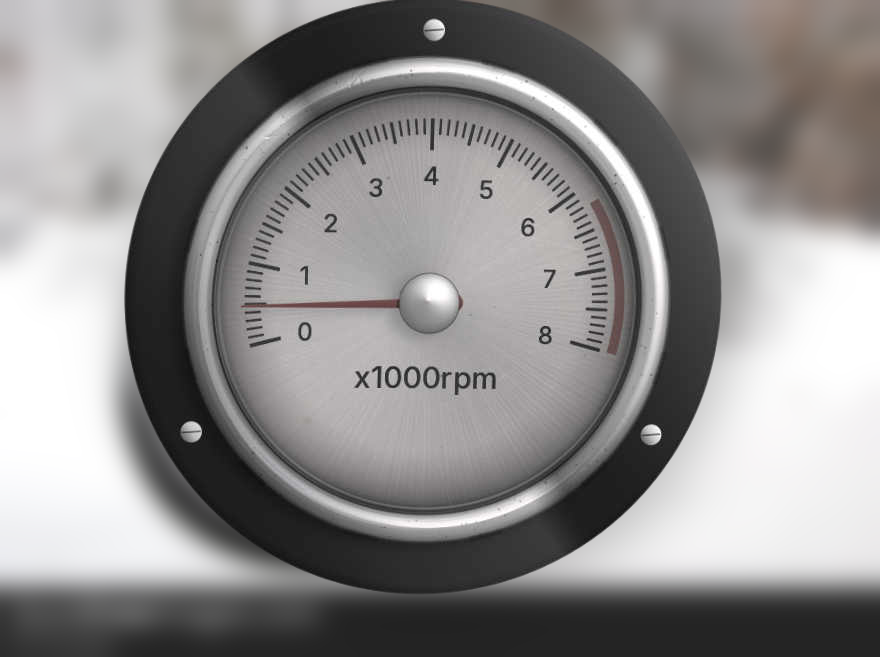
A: 500 rpm
